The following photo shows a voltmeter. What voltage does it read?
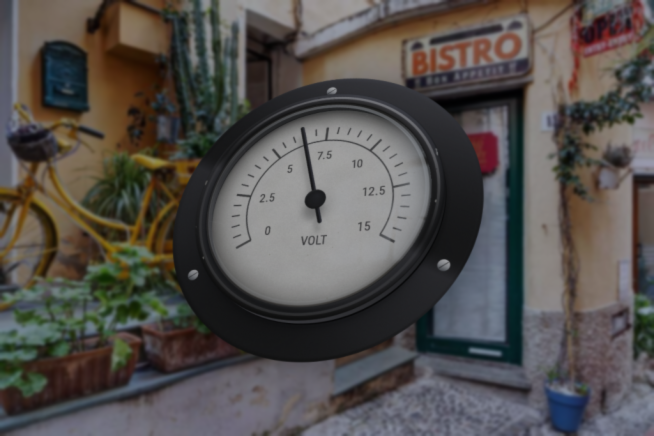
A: 6.5 V
